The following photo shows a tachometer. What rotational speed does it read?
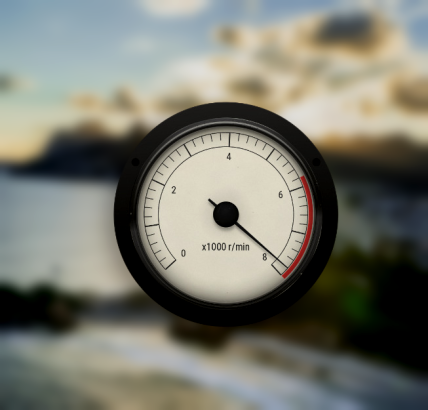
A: 7800 rpm
